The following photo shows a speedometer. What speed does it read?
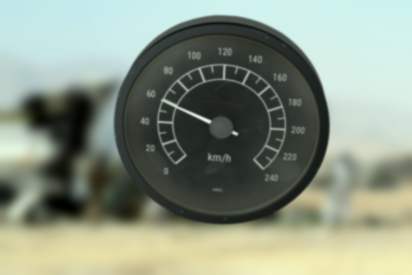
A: 60 km/h
